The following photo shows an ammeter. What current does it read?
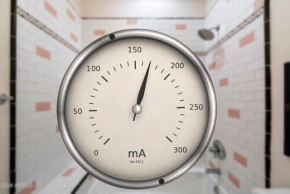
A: 170 mA
